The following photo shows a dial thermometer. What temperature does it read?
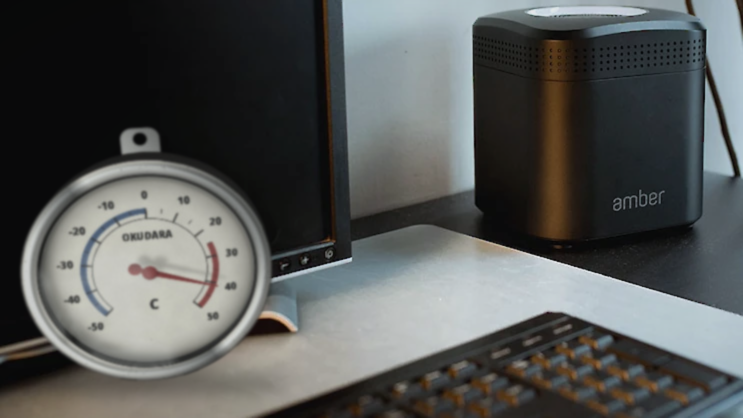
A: 40 °C
